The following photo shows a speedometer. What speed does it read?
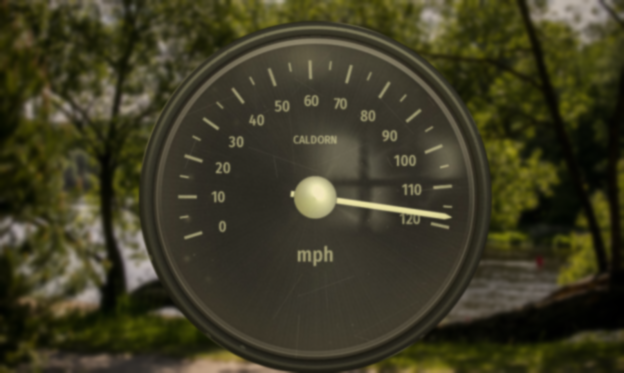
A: 117.5 mph
